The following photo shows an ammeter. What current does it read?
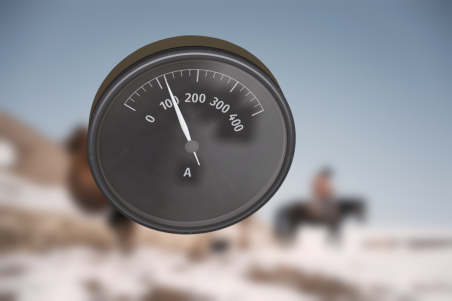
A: 120 A
